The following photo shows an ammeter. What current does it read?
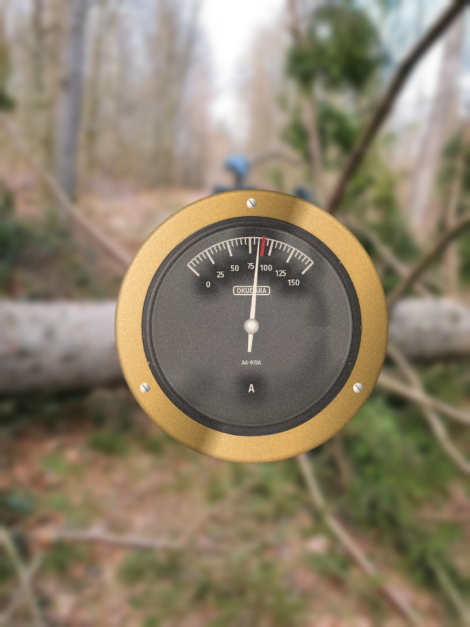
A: 85 A
